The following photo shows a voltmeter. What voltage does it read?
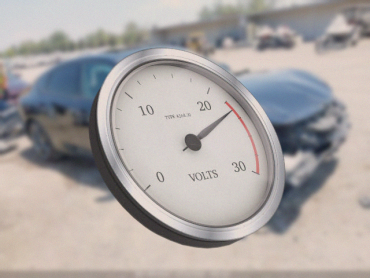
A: 23 V
